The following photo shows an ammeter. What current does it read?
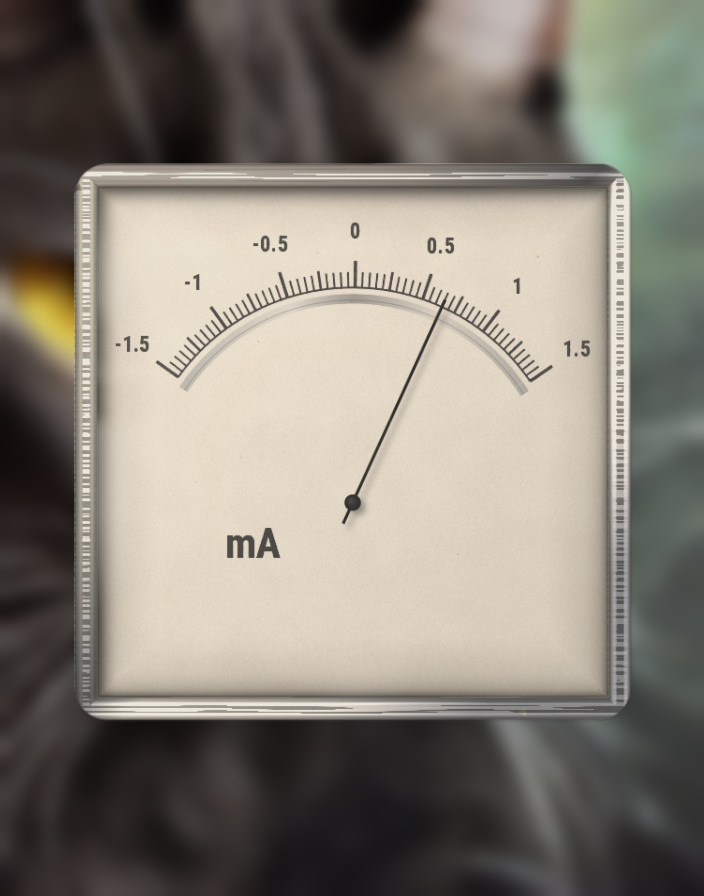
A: 0.65 mA
